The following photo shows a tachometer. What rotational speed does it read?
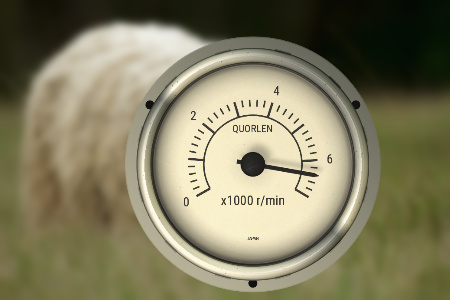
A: 6400 rpm
